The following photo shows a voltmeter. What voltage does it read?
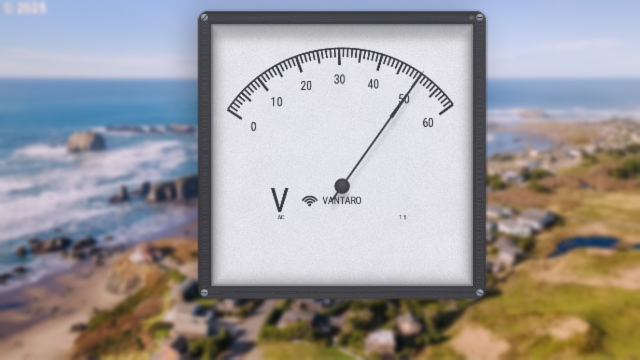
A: 50 V
